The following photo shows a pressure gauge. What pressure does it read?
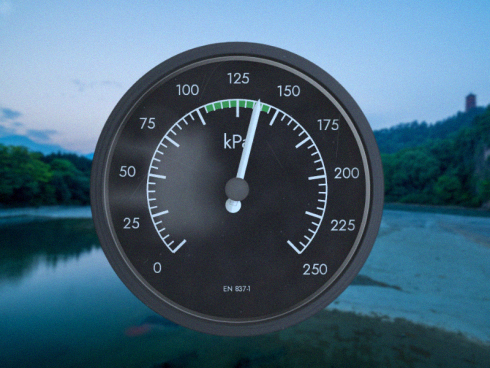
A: 137.5 kPa
